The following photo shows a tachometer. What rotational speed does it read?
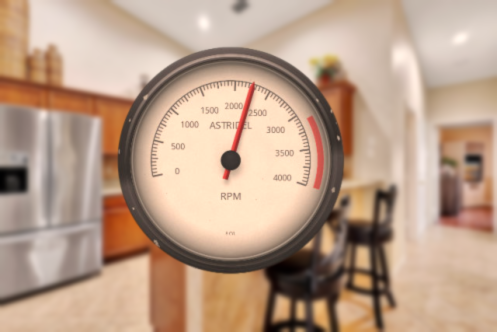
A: 2250 rpm
